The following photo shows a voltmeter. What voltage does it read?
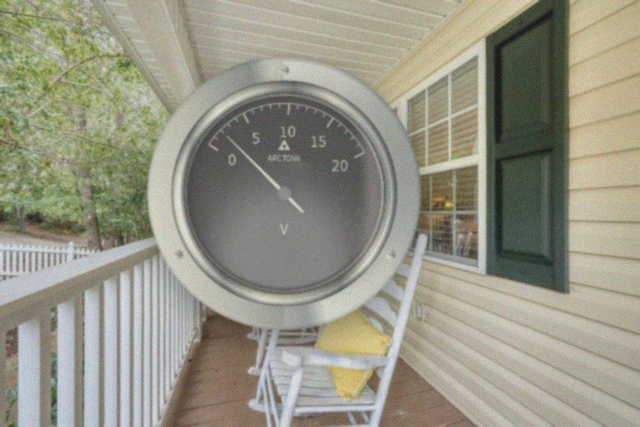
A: 2 V
